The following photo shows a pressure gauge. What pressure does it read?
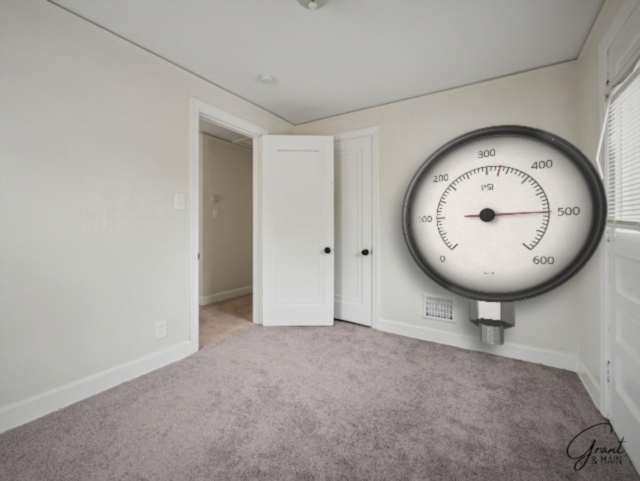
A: 500 psi
